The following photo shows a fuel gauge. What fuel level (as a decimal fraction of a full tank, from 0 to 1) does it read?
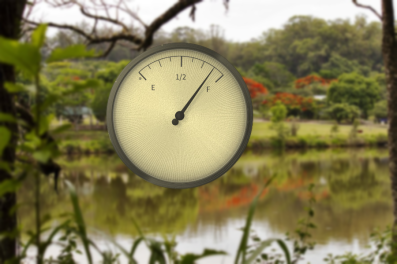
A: 0.875
